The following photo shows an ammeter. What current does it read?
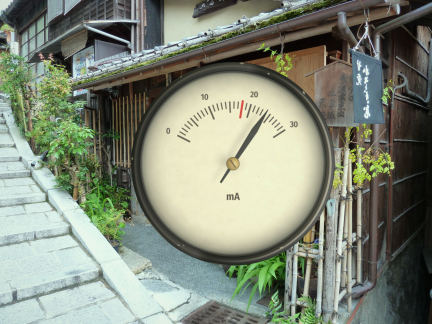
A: 24 mA
